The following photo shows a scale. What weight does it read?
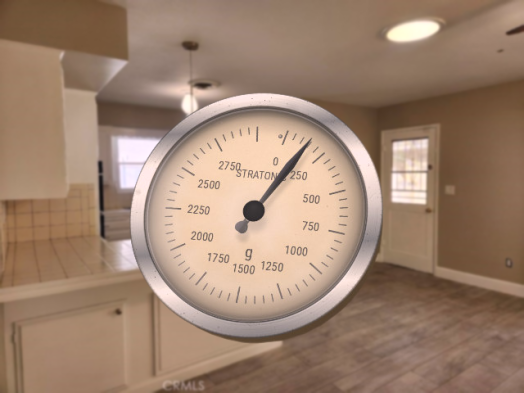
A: 150 g
